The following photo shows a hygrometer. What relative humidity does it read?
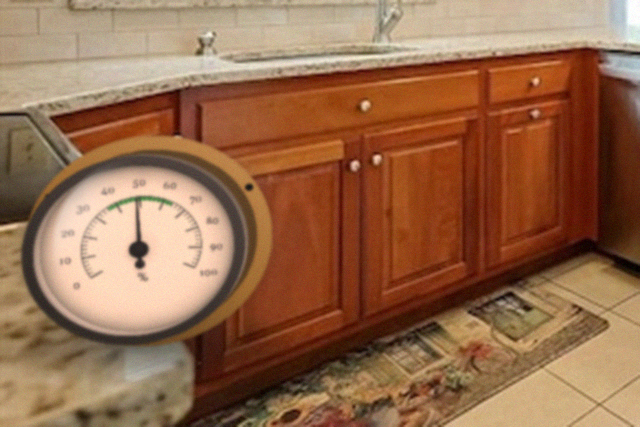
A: 50 %
